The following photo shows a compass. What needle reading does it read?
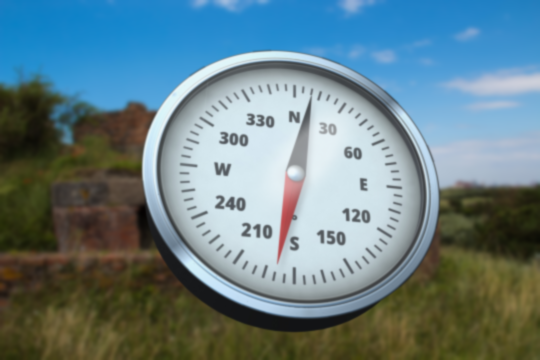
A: 190 °
